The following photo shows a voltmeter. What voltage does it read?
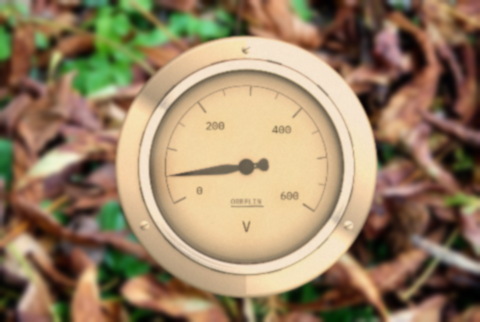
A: 50 V
